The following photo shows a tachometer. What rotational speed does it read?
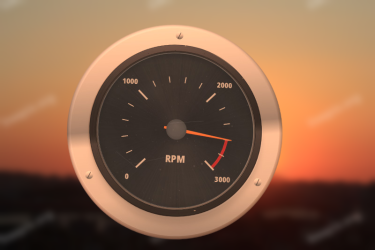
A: 2600 rpm
